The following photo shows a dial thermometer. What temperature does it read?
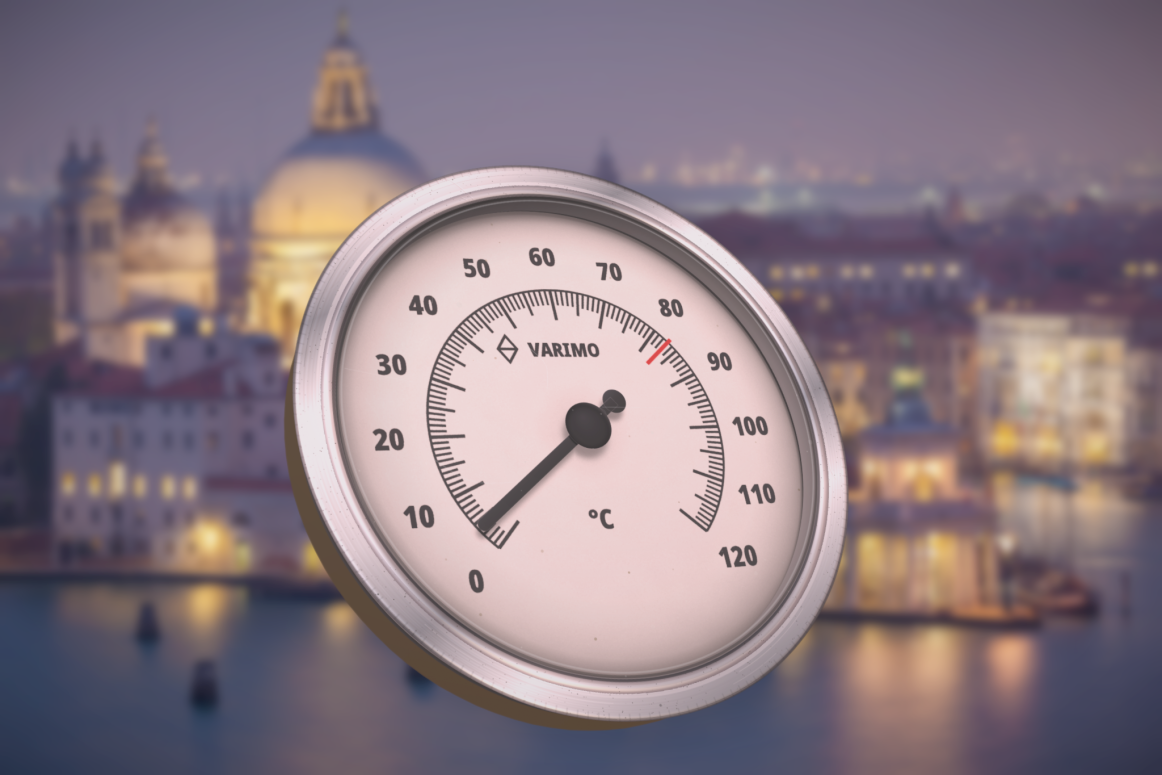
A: 4 °C
